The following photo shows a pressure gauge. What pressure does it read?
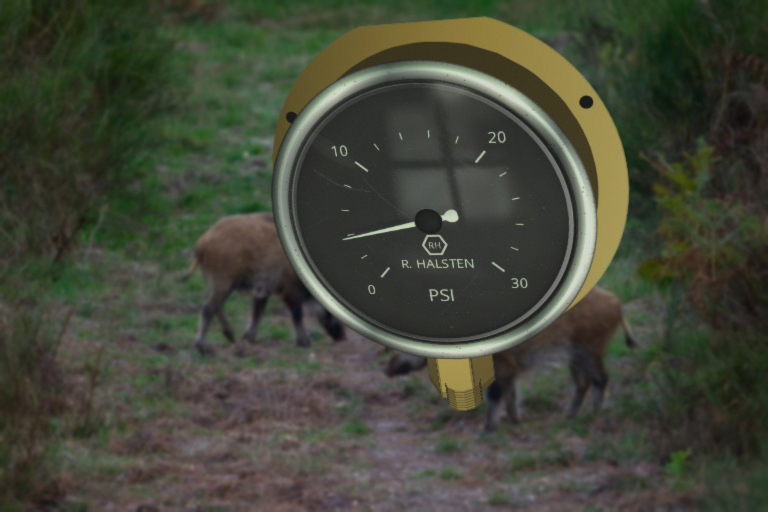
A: 4 psi
